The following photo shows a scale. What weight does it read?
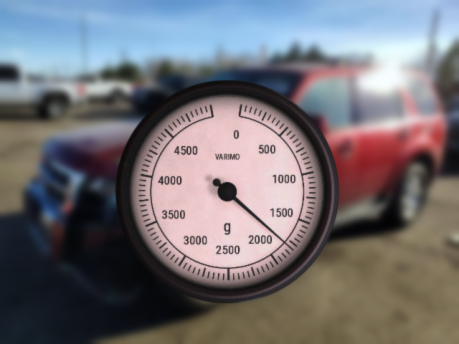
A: 1800 g
